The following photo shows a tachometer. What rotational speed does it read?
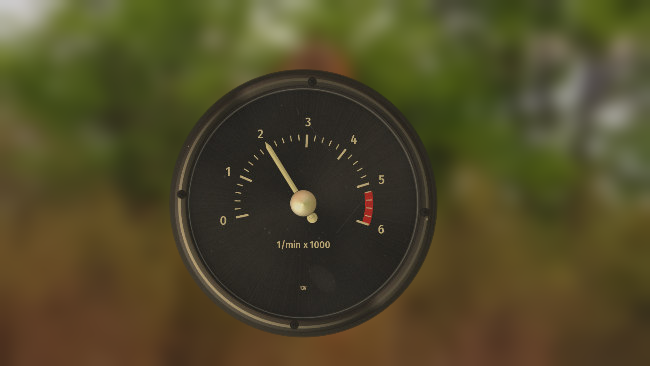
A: 2000 rpm
